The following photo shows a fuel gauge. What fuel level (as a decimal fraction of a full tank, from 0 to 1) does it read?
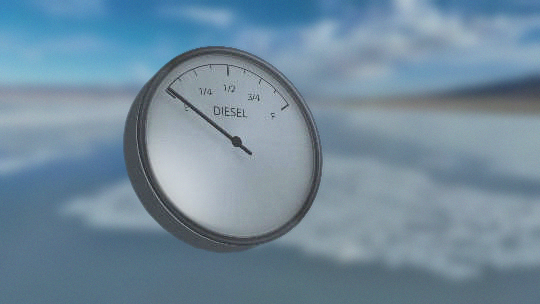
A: 0
